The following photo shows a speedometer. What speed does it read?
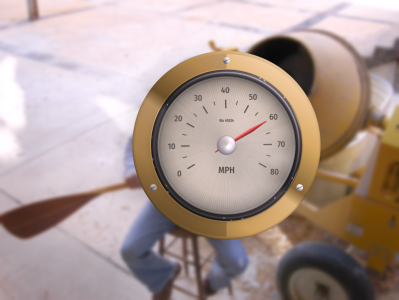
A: 60 mph
